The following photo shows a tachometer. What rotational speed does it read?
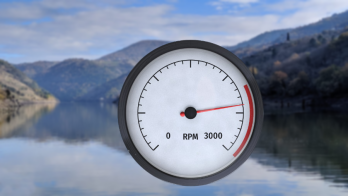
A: 2400 rpm
